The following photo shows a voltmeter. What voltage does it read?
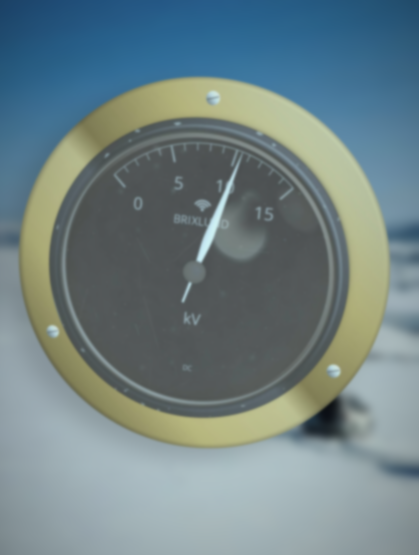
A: 10.5 kV
